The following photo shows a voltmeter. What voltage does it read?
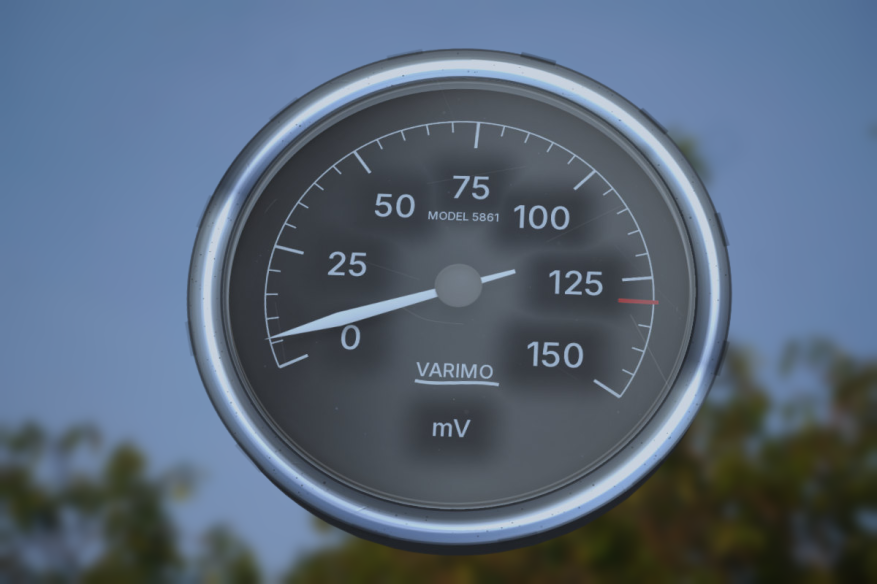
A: 5 mV
